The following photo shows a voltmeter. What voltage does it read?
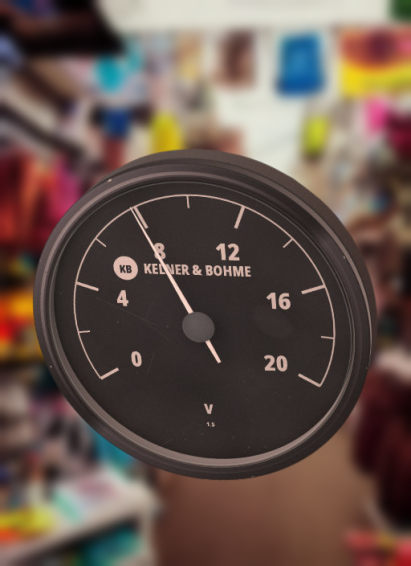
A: 8 V
